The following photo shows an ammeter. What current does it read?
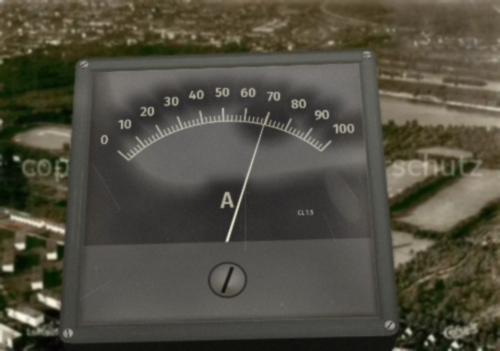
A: 70 A
